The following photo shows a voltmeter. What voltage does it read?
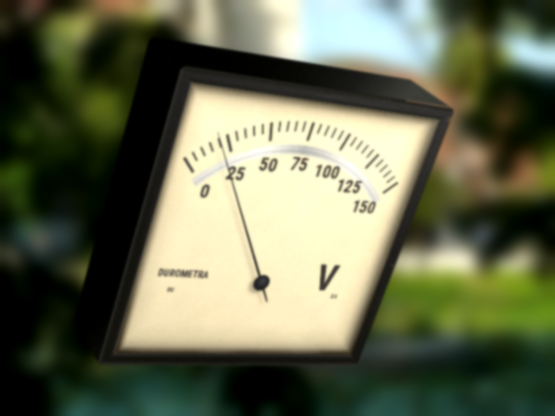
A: 20 V
